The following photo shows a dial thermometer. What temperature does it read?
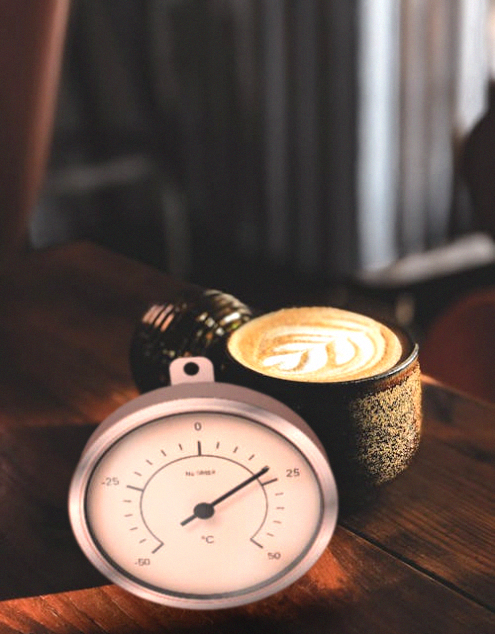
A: 20 °C
